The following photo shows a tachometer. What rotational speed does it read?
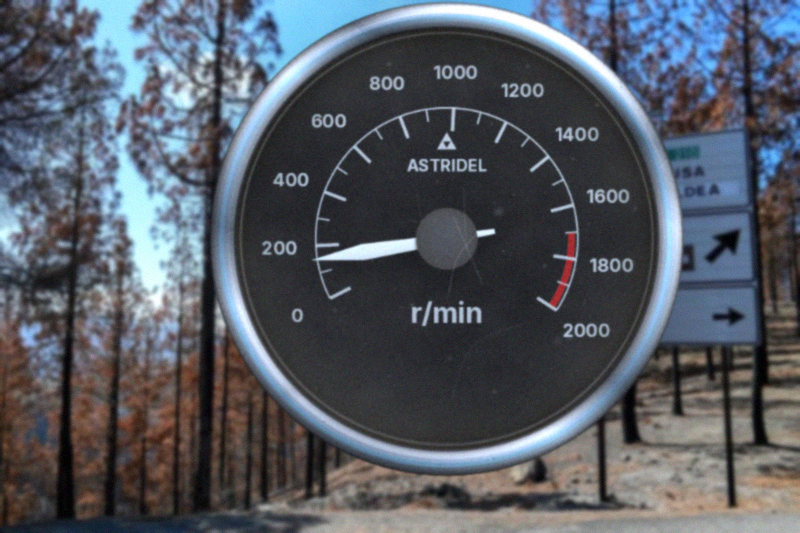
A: 150 rpm
